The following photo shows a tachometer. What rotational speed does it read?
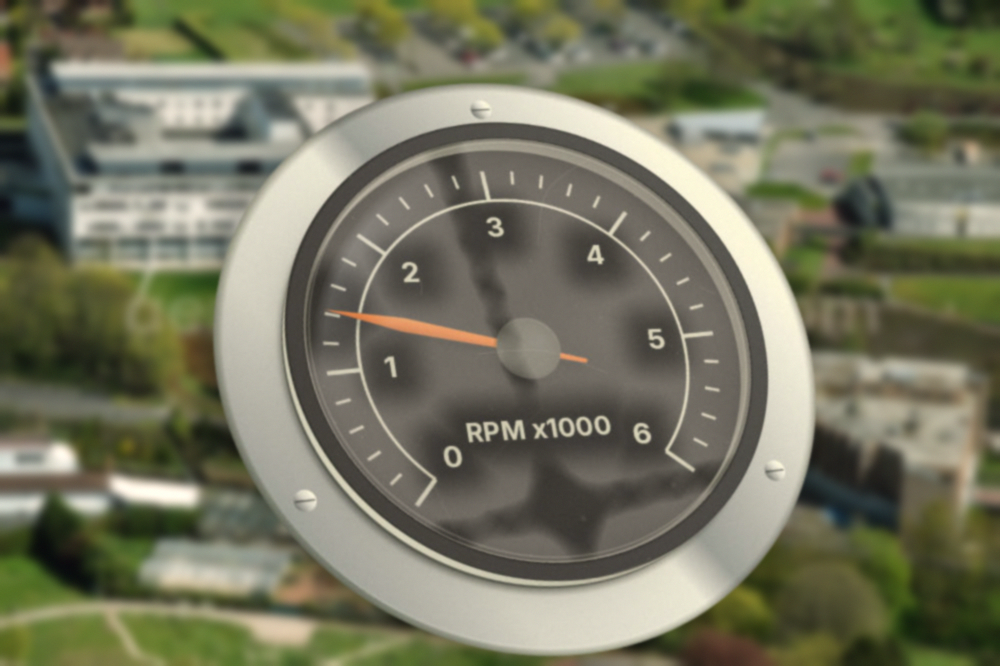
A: 1400 rpm
